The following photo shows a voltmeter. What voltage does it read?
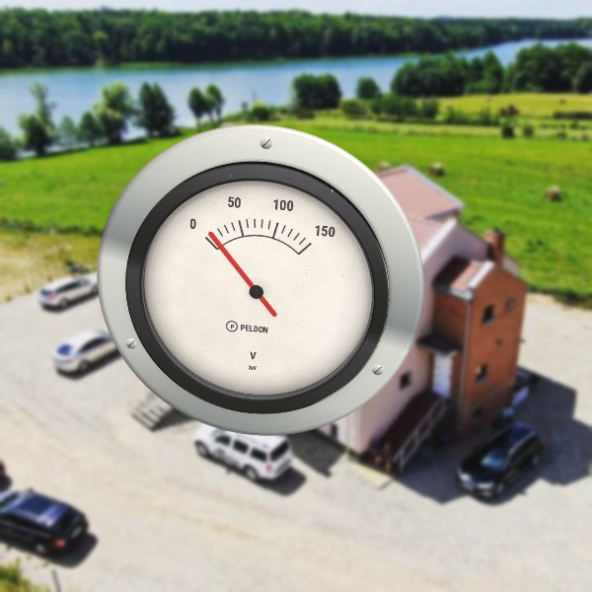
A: 10 V
